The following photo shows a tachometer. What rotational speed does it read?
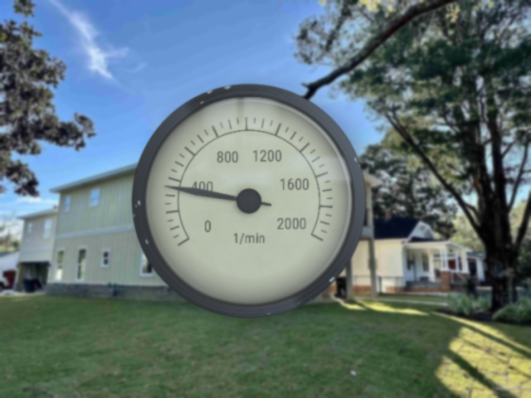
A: 350 rpm
